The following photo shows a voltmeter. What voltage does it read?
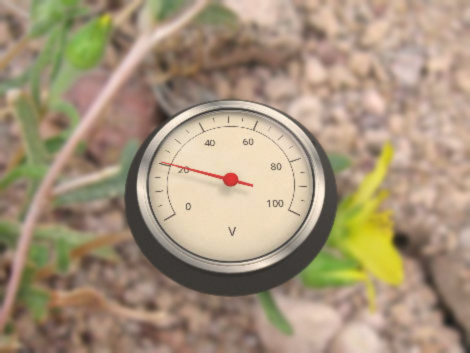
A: 20 V
